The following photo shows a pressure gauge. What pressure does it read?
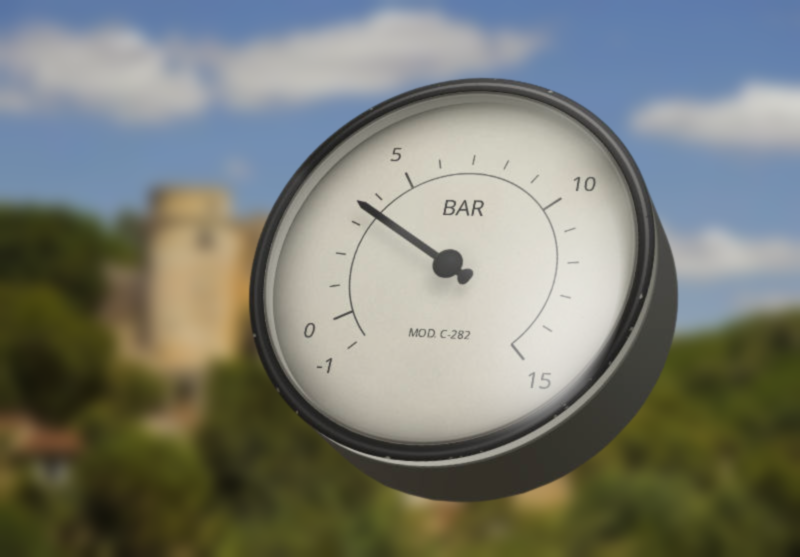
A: 3.5 bar
